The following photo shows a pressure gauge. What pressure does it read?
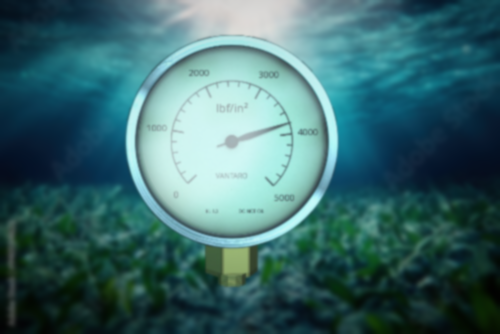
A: 3800 psi
